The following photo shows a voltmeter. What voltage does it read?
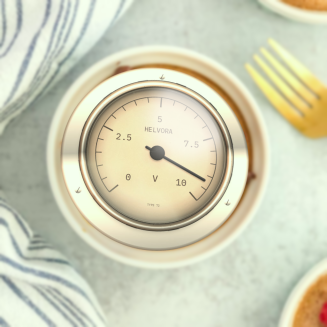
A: 9.25 V
